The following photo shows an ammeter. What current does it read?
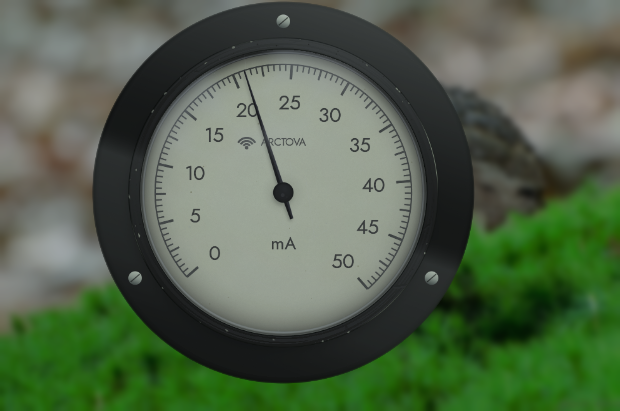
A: 21 mA
